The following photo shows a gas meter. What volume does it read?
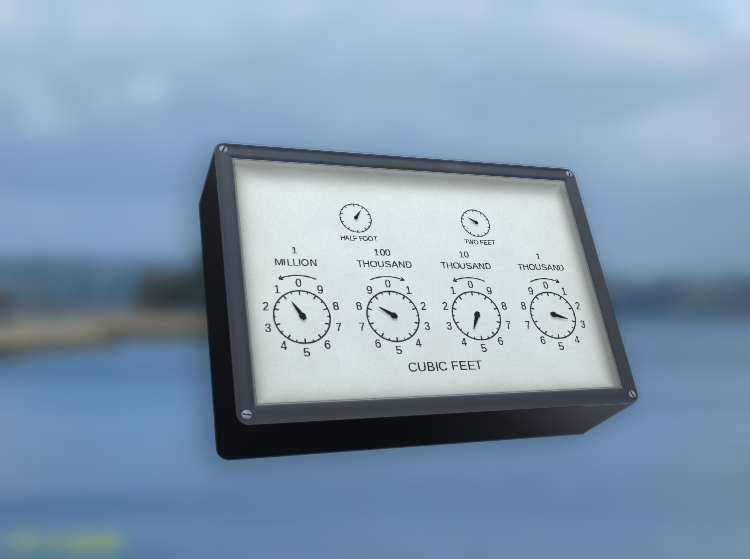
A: 84300 ft³
